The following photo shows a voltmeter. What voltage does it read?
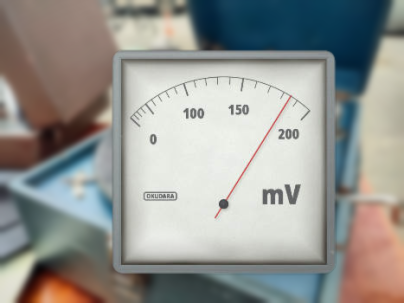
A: 185 mV
